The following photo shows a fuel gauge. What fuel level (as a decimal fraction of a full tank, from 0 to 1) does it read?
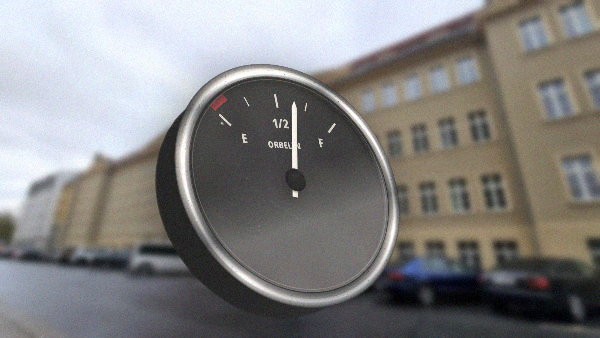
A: 0.625
